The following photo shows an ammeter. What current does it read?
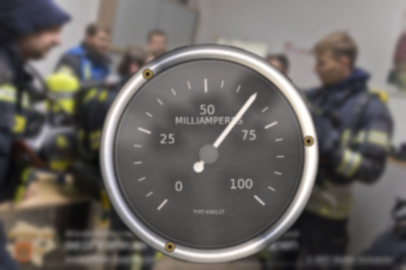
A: 65 mA
